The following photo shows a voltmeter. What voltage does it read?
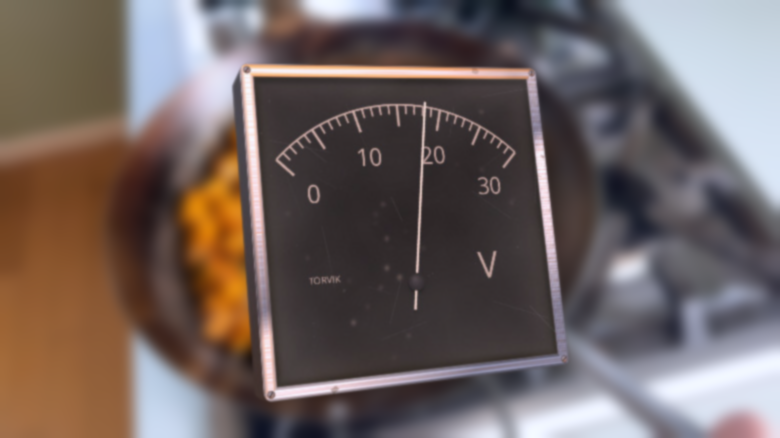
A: 18 V
